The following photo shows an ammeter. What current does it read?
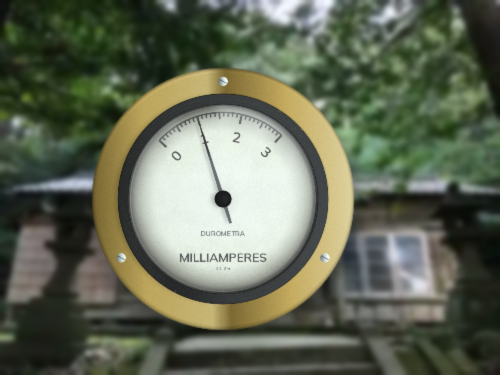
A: 1 mA
